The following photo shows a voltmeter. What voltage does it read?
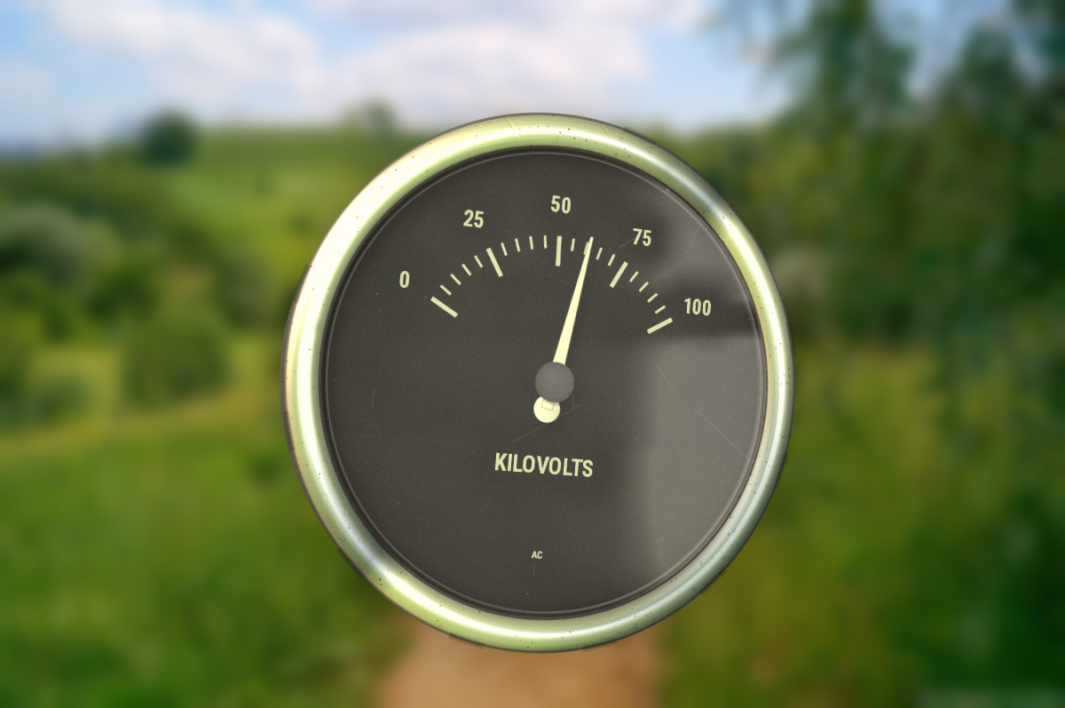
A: 60 kV
